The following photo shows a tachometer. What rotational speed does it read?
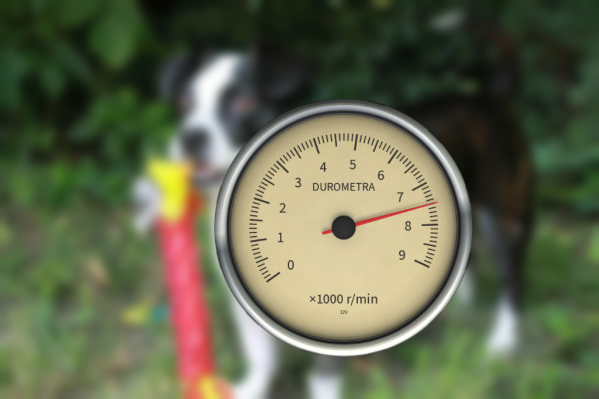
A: 7500 rpm
